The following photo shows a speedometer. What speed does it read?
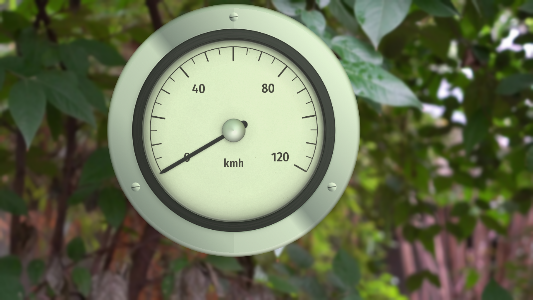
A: 0 km/h
